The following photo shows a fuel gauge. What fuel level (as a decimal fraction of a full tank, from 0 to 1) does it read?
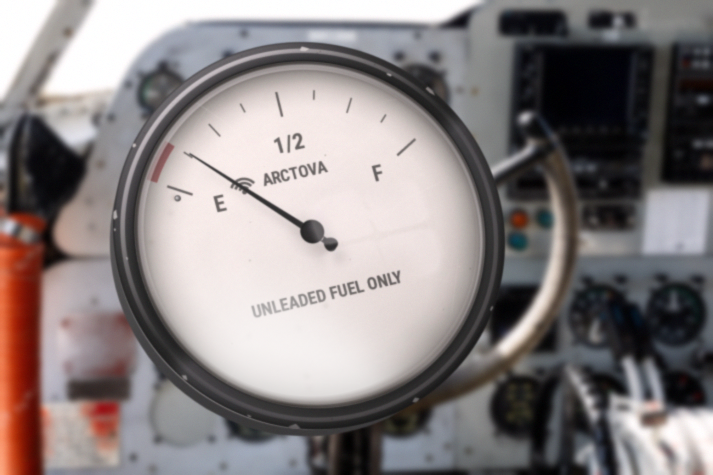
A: 0.125
